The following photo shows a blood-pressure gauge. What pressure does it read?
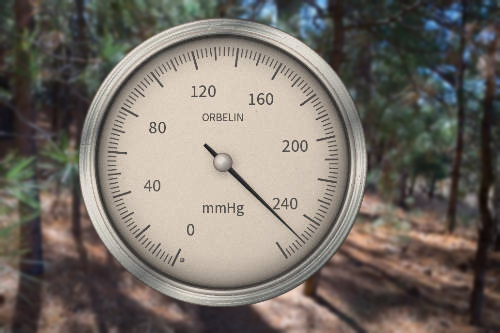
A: 250 mmHg
